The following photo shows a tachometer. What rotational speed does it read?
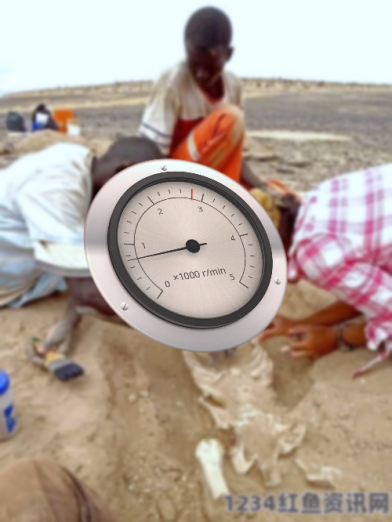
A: 700 rpm
